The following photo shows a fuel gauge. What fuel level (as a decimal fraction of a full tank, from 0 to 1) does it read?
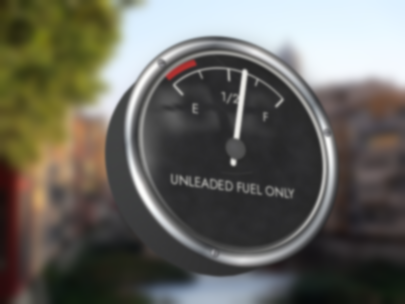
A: 0.625
